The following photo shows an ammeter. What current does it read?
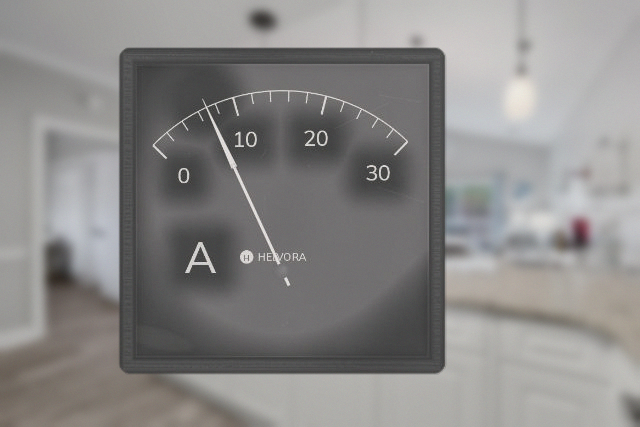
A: 7 A
